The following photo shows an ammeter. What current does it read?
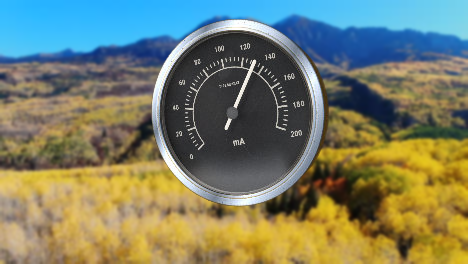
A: 132 mA
